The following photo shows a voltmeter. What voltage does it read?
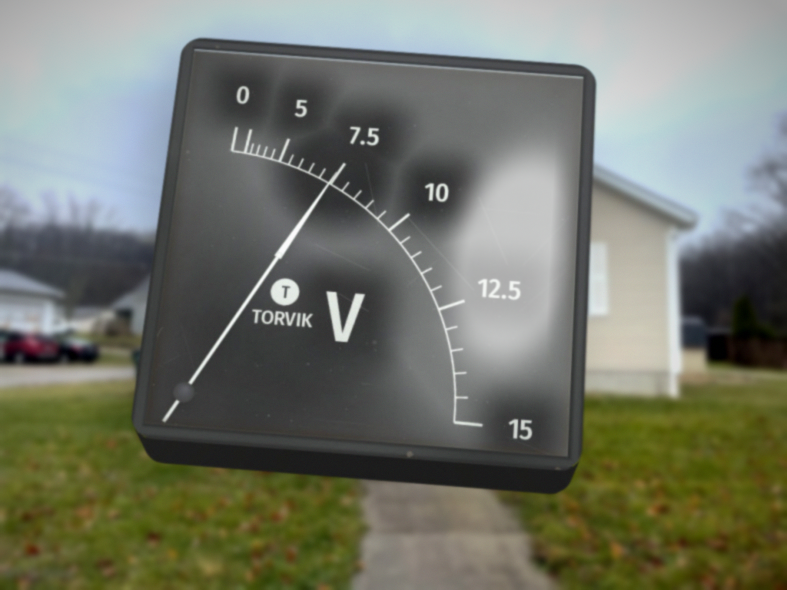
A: 7.5 V
